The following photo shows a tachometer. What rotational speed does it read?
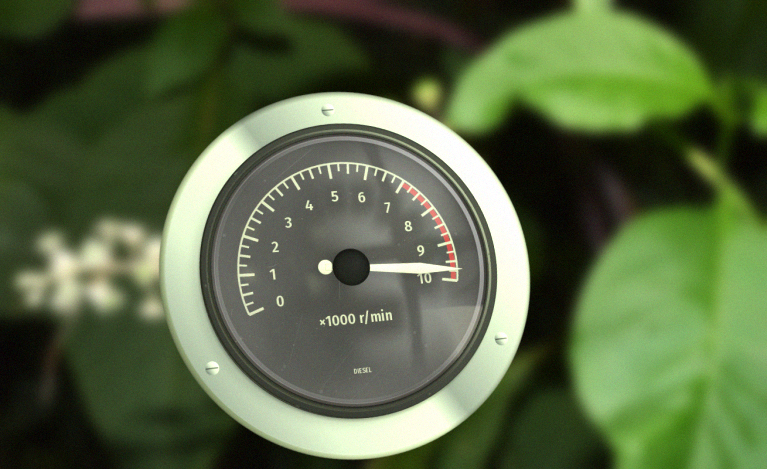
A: 9750 rpm
